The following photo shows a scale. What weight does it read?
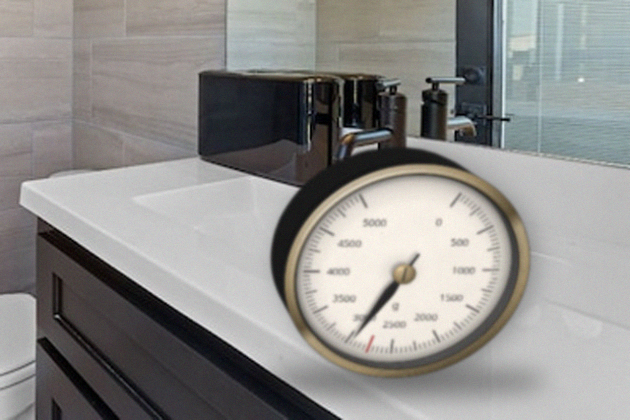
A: 3000 g
